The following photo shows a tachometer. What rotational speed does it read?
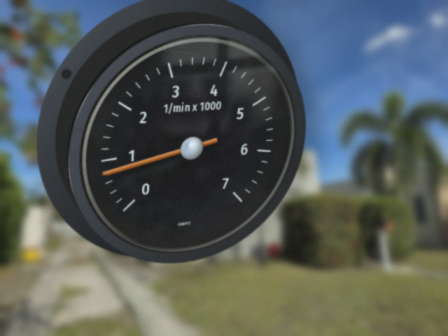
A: 800 rpm
